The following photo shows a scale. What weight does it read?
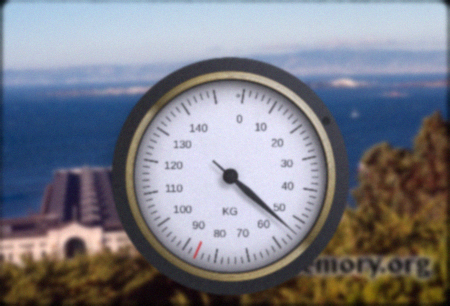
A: 54 kg
